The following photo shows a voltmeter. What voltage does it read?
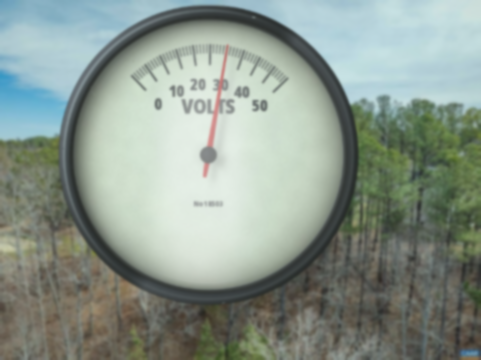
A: 30 V
